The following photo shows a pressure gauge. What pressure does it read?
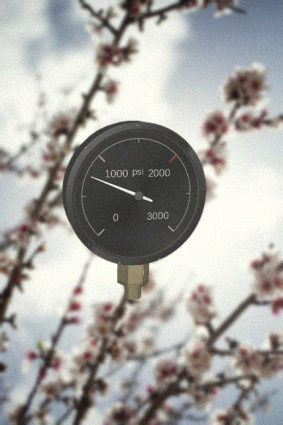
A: 750 psi
